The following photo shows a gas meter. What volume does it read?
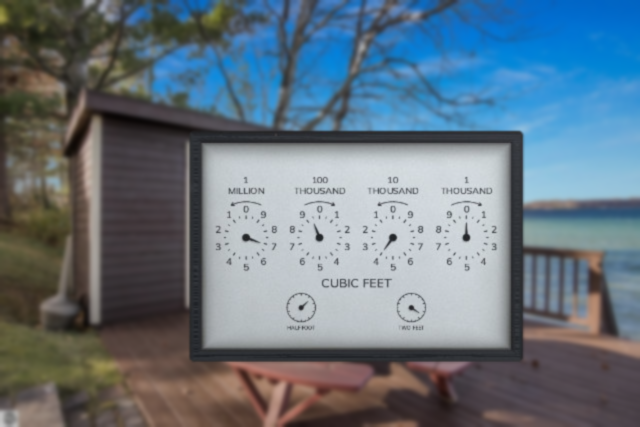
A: 694000 ft³
